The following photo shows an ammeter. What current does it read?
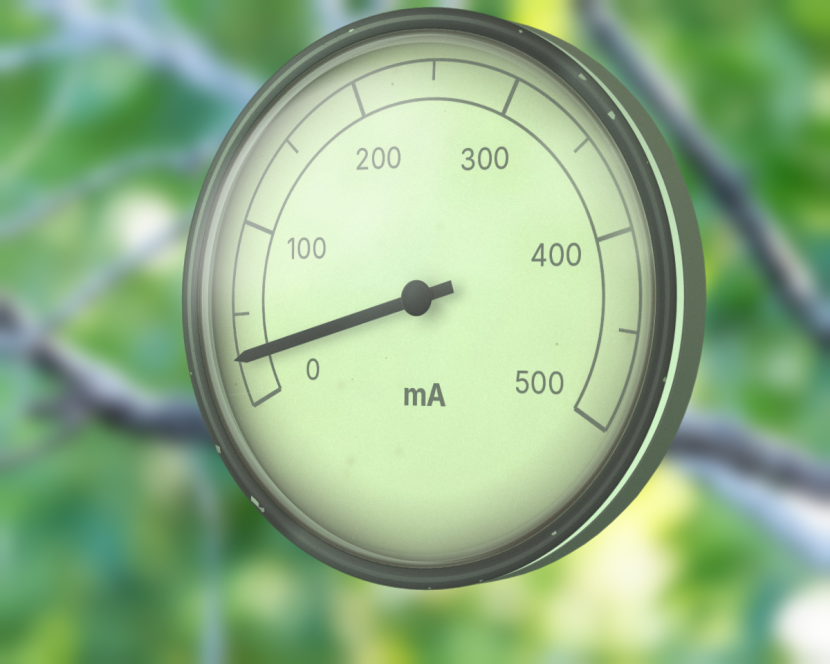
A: 25 mA
